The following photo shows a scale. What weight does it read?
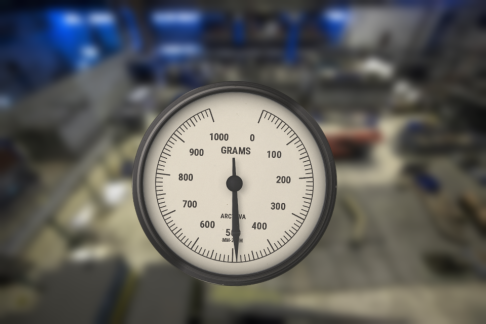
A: 490 g
